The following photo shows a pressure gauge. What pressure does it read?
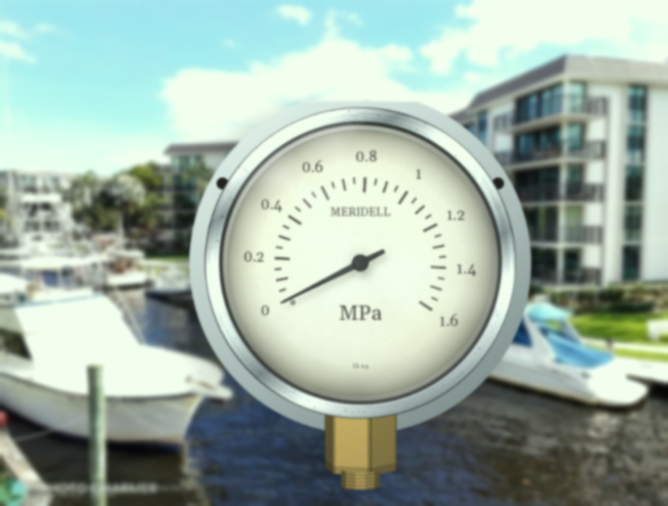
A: 0 MPa
